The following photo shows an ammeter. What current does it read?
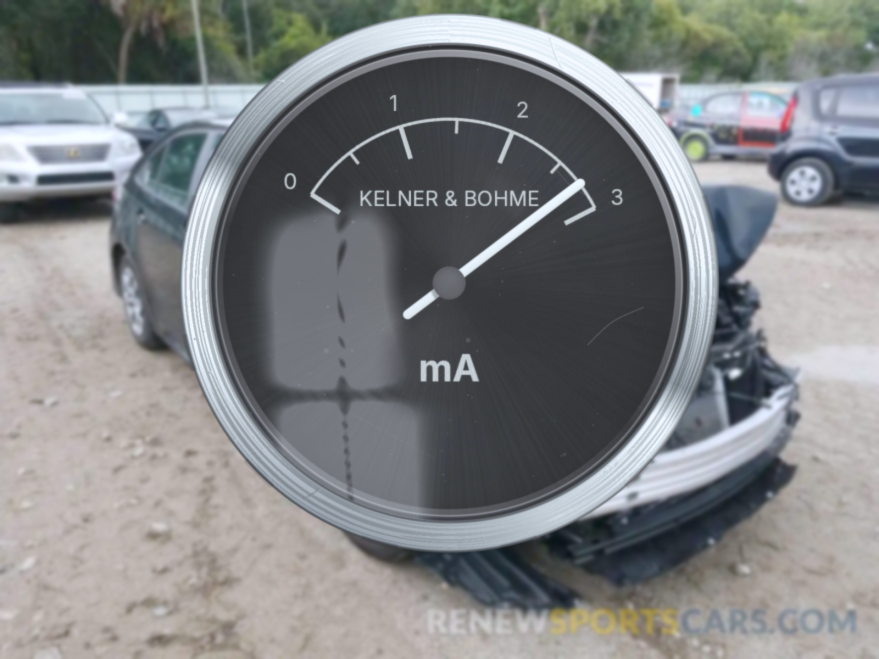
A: 2.75 mA
